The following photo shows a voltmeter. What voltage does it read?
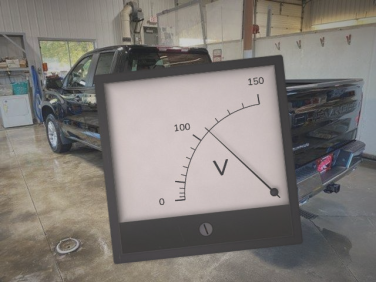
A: 110 V
